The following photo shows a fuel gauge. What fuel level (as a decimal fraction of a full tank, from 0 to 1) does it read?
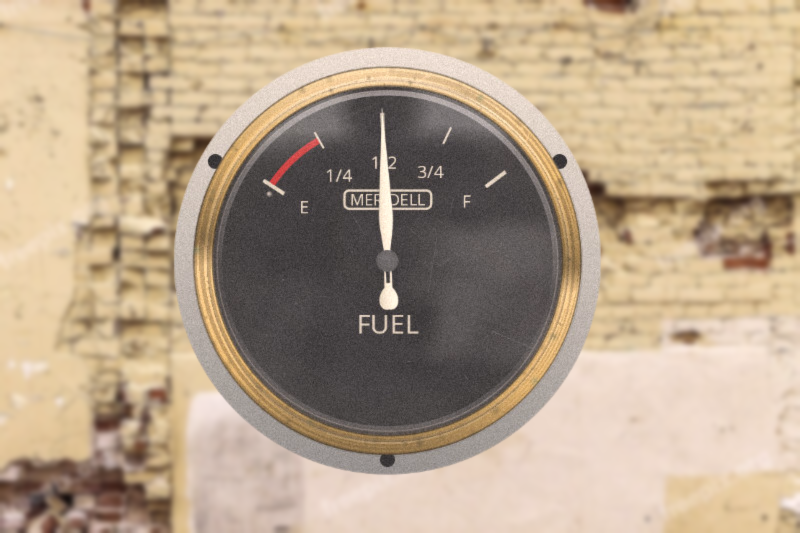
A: 0.5
